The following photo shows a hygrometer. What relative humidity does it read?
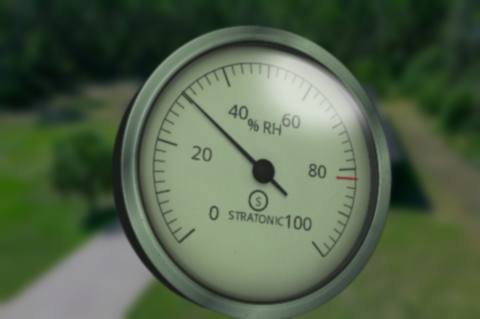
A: 30 %
